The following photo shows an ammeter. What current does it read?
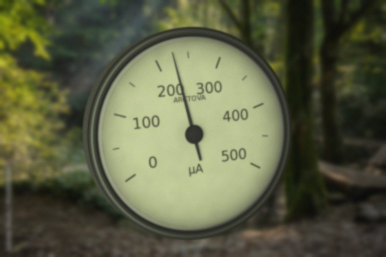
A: 225 µA
